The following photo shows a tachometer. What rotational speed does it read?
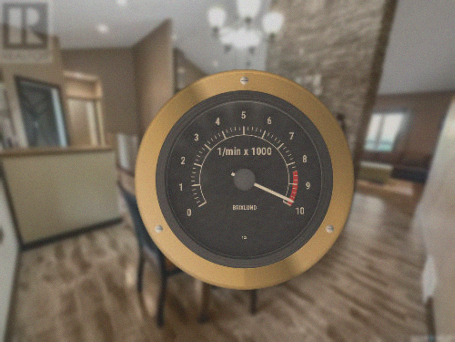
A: 9800 rpm
